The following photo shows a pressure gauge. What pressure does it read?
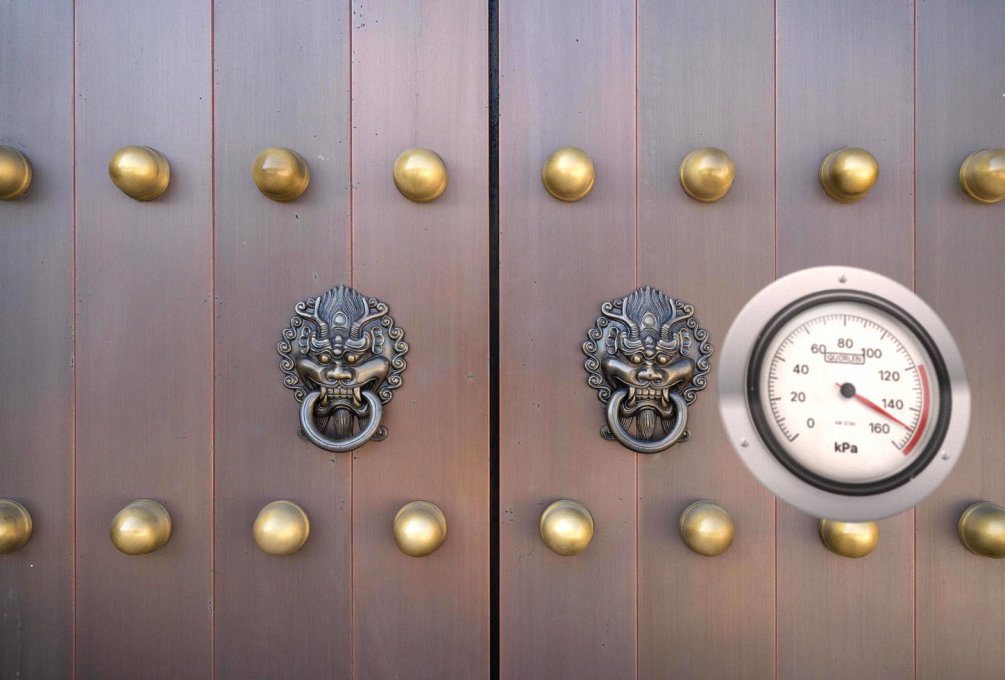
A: 150 kPa
